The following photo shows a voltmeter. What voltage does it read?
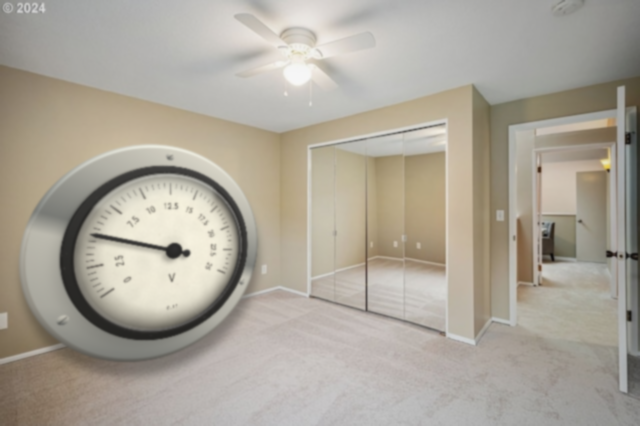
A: 5 V
